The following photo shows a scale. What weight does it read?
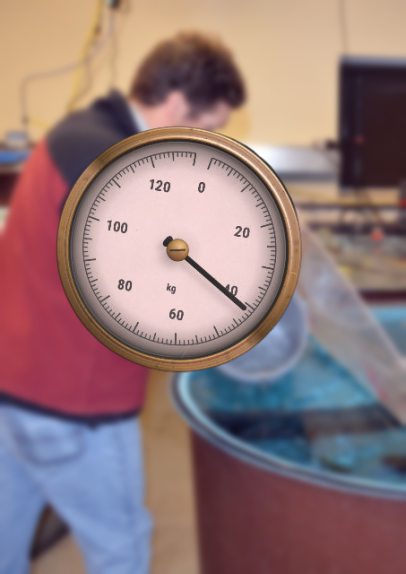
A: 41 kg
